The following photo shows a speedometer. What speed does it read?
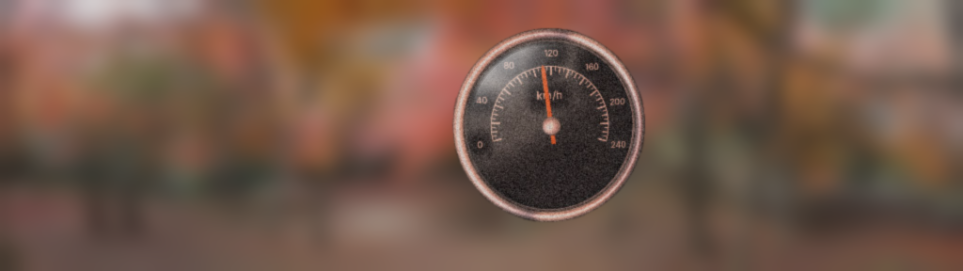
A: 110 km/h
